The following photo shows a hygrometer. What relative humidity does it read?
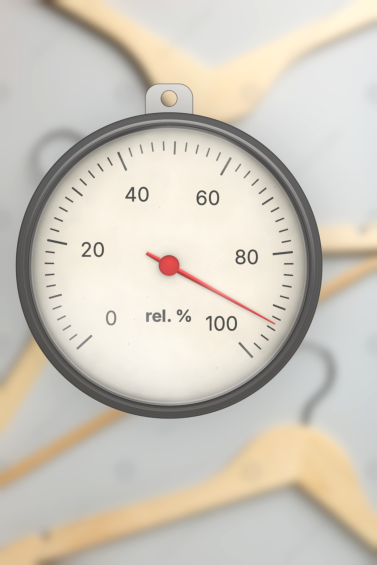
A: 93 %
